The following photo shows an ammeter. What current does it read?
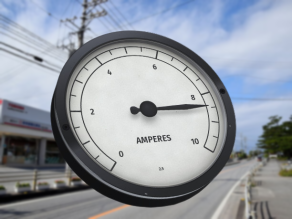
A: 8.5 A
